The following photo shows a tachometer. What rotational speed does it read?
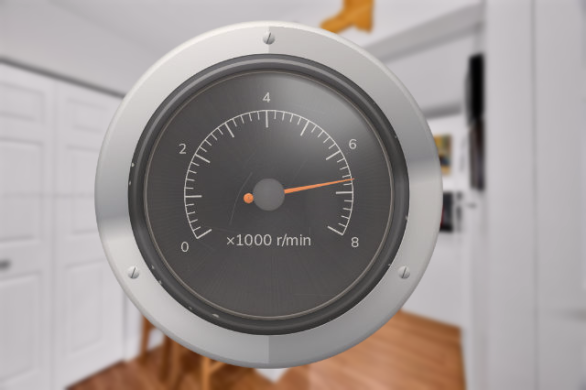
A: 6700 rpm
